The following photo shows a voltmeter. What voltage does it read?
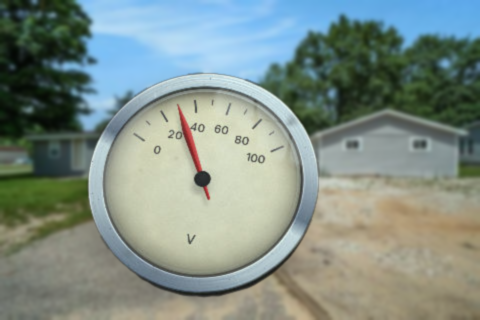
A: 30 V
